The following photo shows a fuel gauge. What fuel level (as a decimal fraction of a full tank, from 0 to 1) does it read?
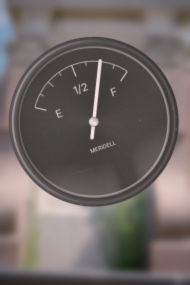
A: 0.75
